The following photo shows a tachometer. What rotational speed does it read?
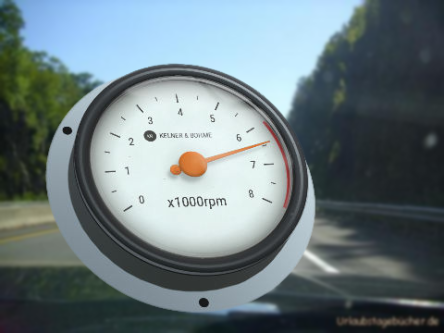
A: 6500 rpm
